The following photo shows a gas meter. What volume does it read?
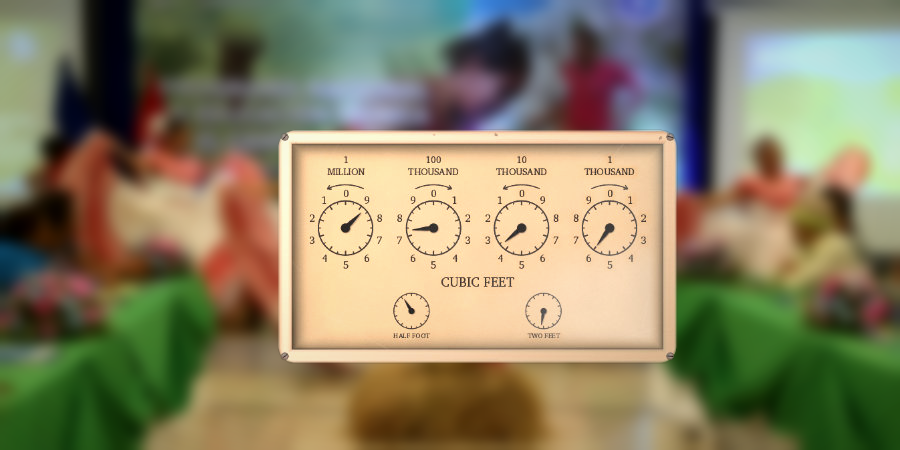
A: 873600 ft³
